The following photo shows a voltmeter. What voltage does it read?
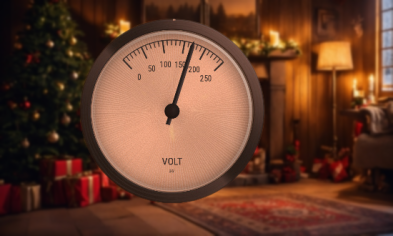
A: 170 V
